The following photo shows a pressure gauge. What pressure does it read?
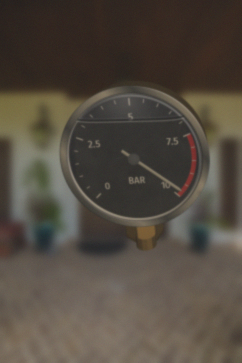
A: 9.75 bar
